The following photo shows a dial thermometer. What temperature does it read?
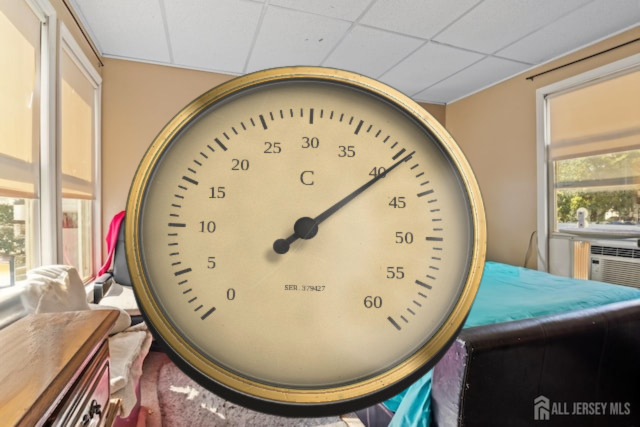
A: 41 °C
